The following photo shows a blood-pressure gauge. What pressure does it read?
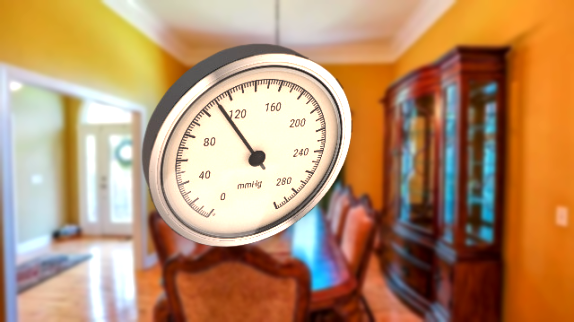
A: 110 mmHg
